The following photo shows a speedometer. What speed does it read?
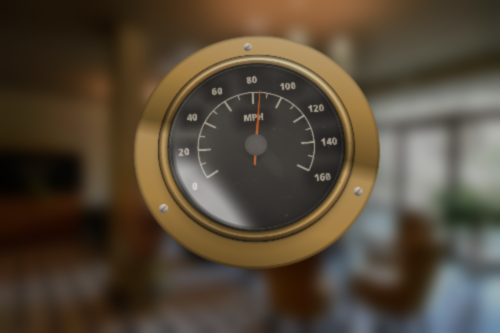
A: 85 mph
